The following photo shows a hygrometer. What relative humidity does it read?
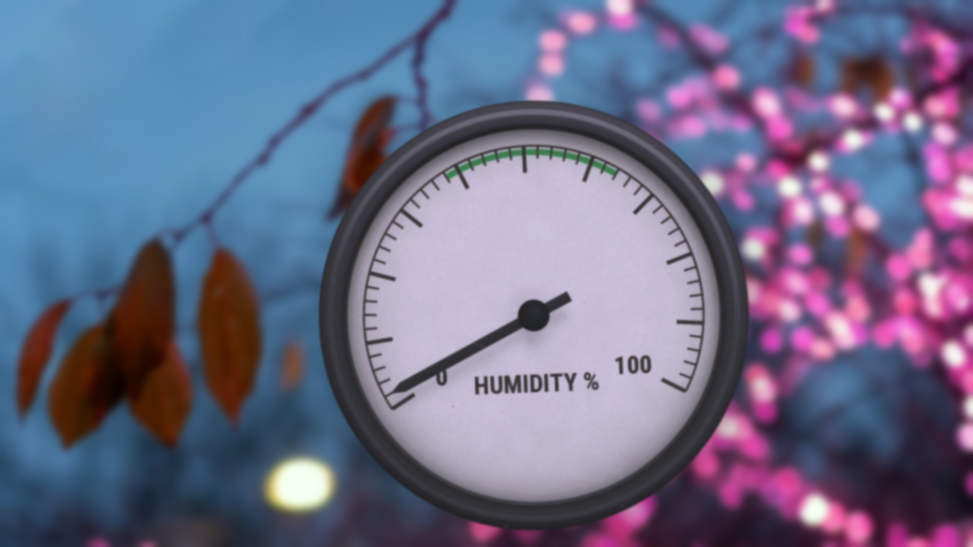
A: 2 %
